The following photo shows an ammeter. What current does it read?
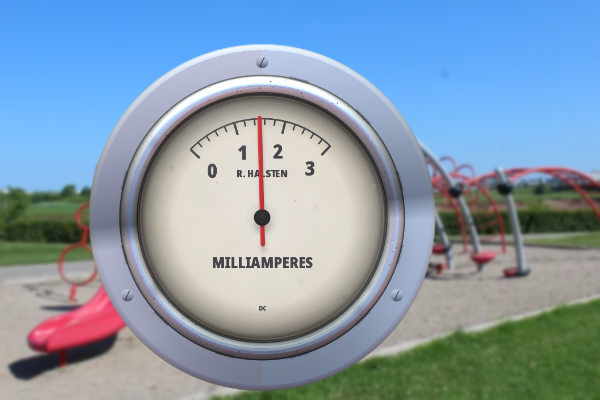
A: 1.5 mA
